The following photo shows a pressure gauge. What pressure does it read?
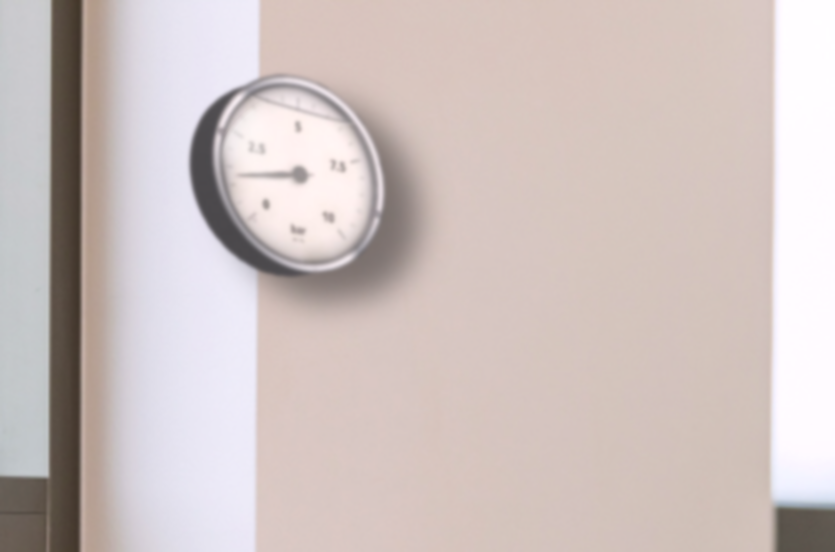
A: 1.25 bar
